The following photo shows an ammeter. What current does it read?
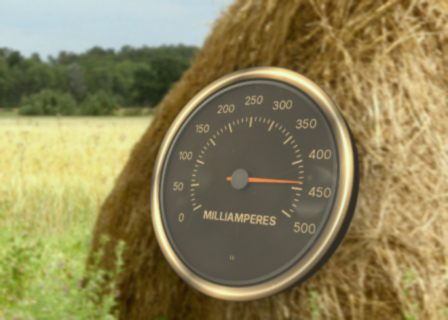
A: 440 mA
